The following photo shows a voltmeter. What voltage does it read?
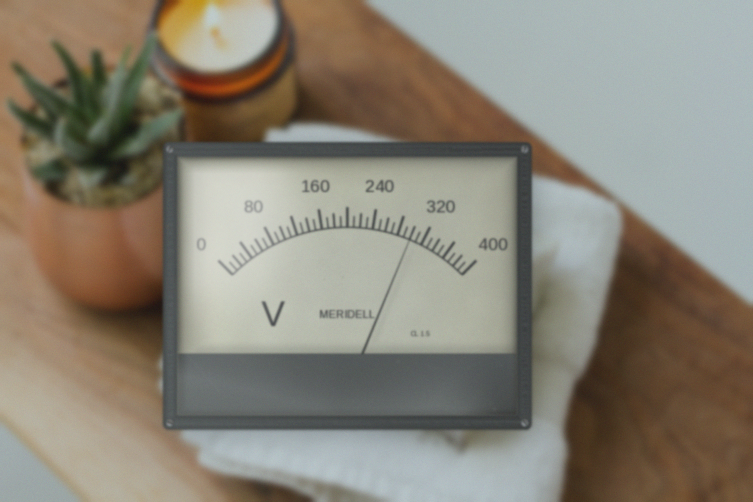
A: 300 V
